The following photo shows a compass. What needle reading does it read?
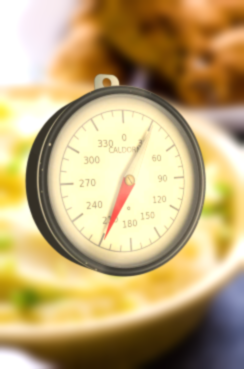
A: 210 °
